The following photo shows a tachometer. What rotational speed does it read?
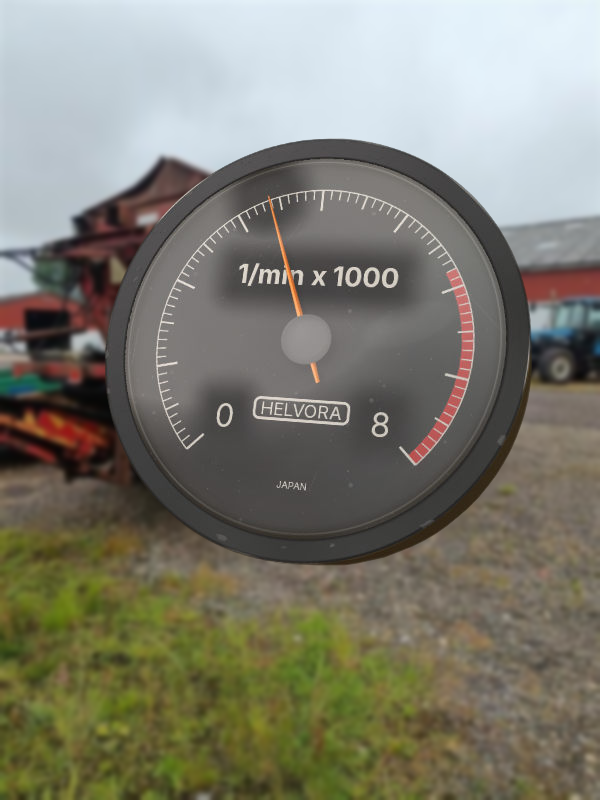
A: 3400 rpm
